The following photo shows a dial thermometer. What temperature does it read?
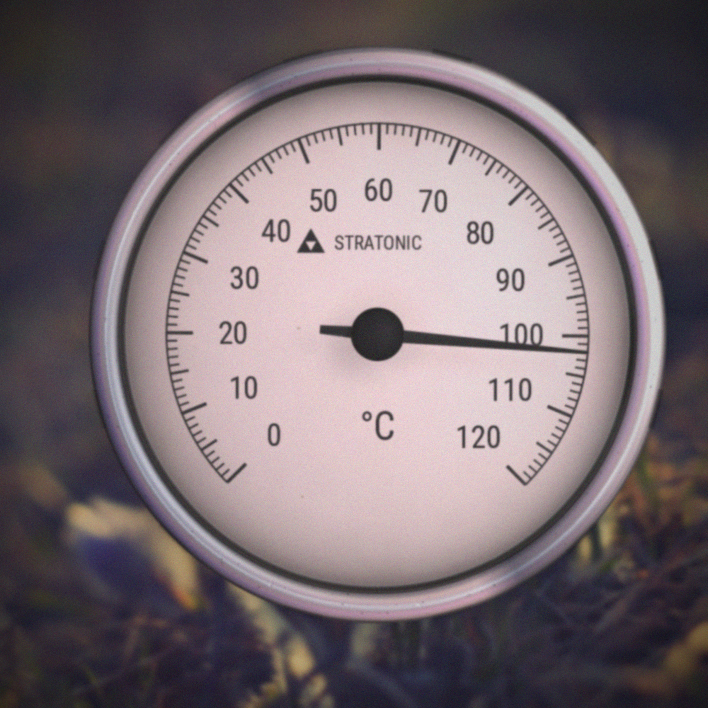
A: 102 °C
